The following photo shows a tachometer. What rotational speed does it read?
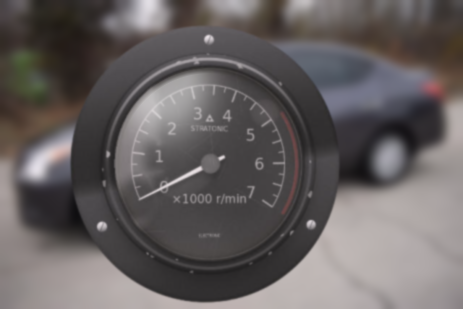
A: 0 rpm
